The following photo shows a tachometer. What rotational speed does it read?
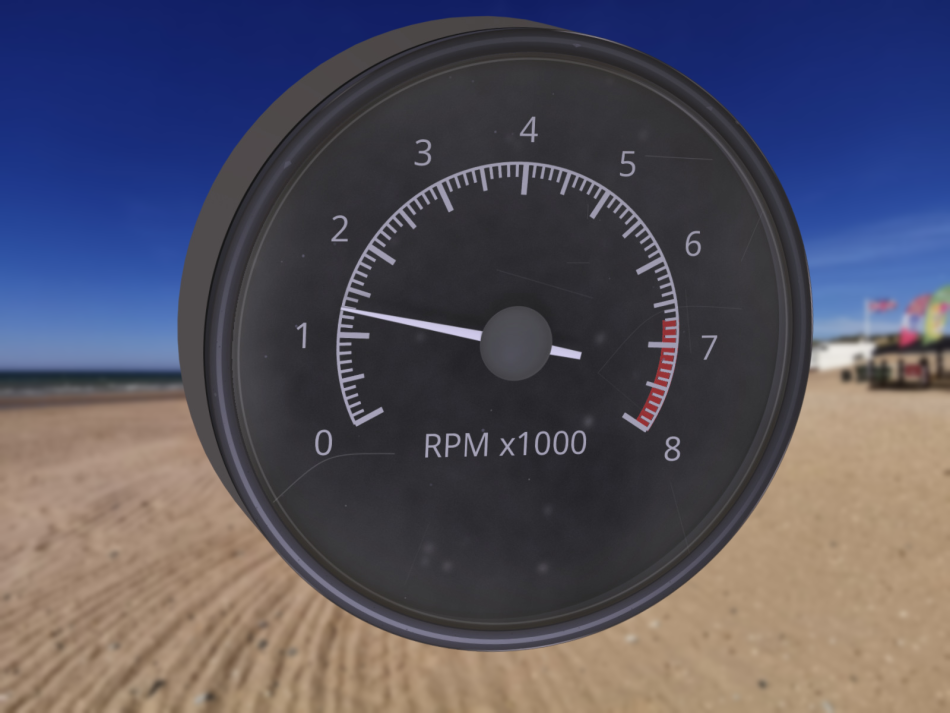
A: 1300 rpm
